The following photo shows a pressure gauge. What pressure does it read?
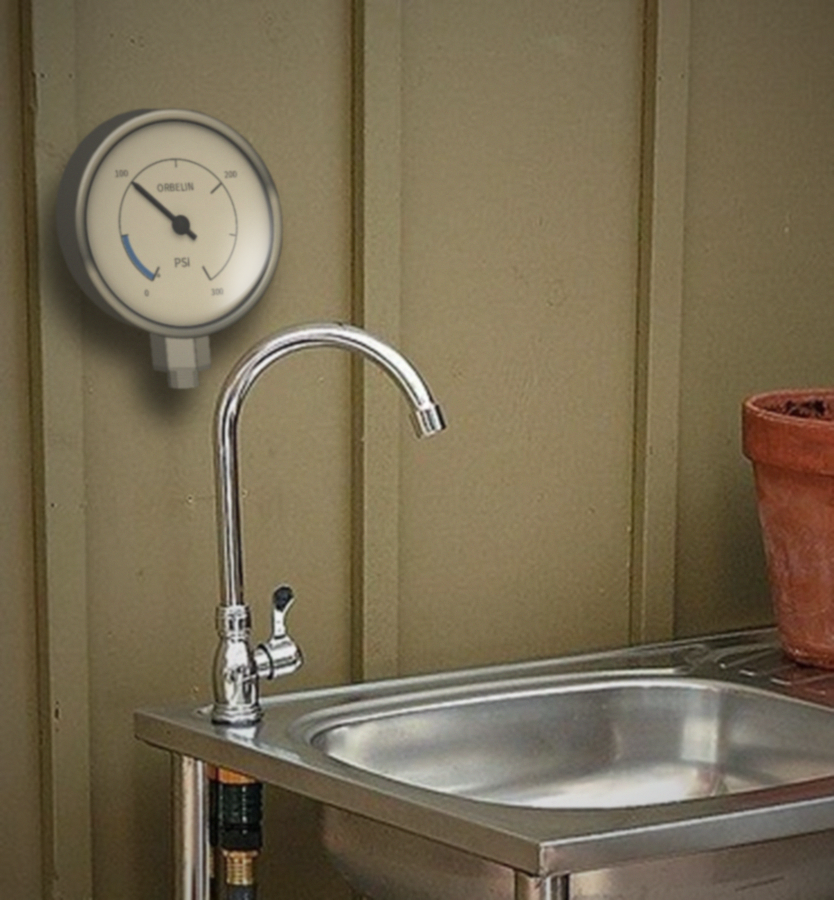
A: 100 psi
